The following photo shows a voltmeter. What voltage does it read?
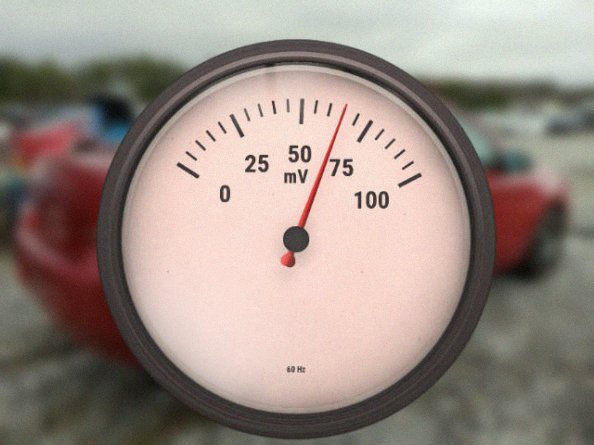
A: 65 mV
